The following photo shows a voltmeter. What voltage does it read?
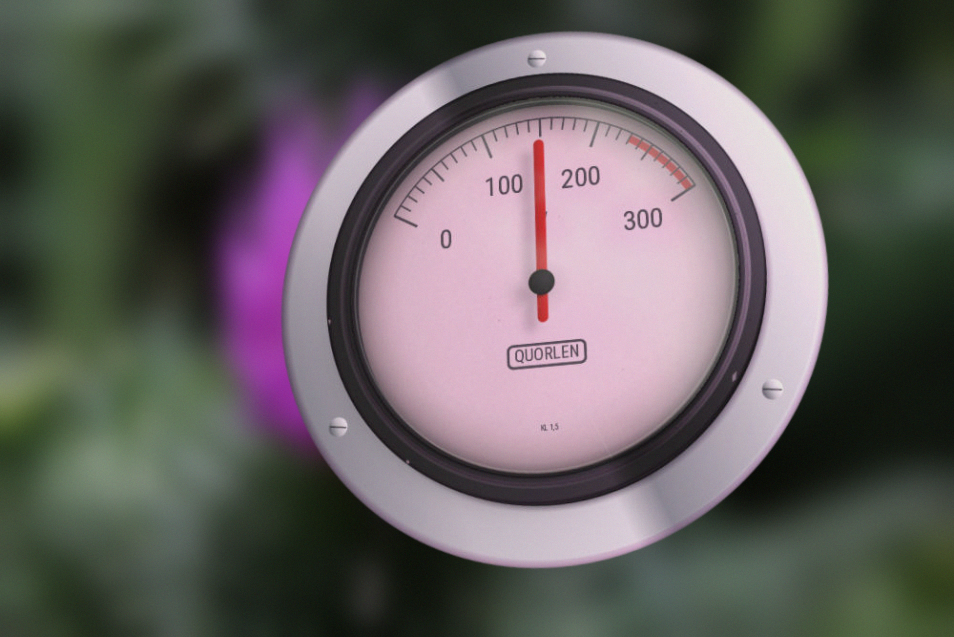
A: 150 V
